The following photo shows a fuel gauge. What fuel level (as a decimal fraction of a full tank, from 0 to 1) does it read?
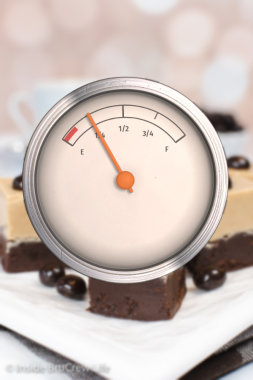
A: 0.25
